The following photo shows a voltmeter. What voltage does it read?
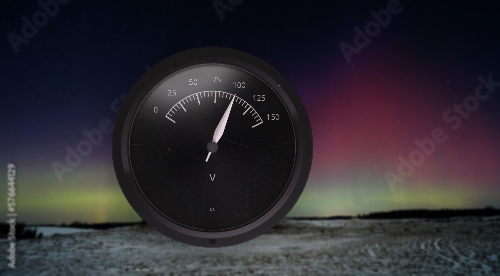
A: 100 V
